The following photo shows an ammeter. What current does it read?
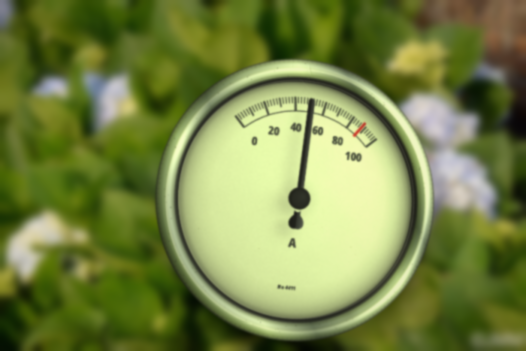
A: 50 A
